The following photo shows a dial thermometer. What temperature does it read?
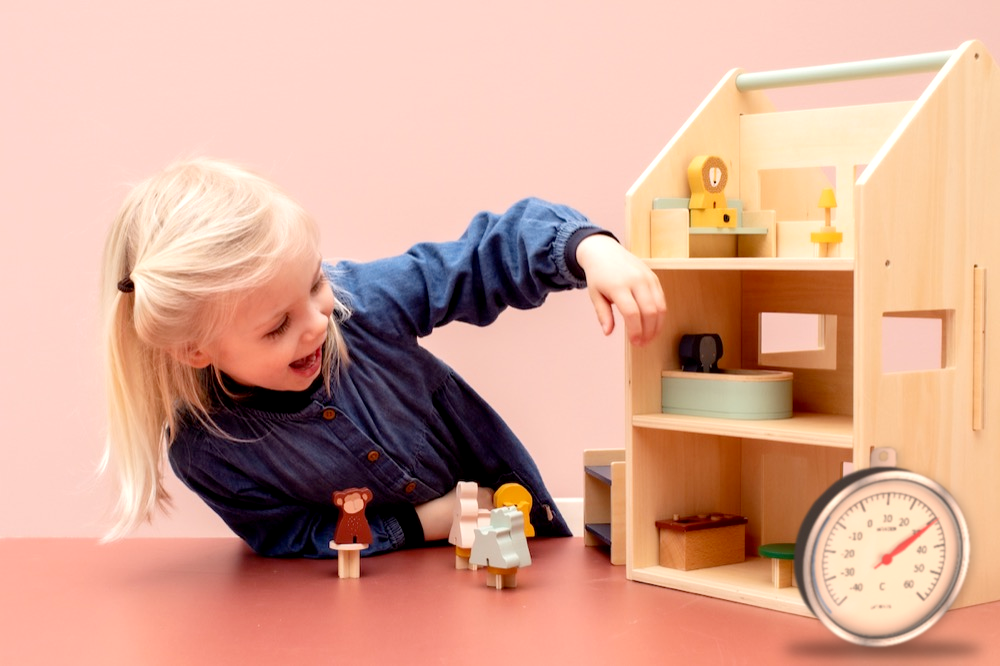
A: 30 °C
